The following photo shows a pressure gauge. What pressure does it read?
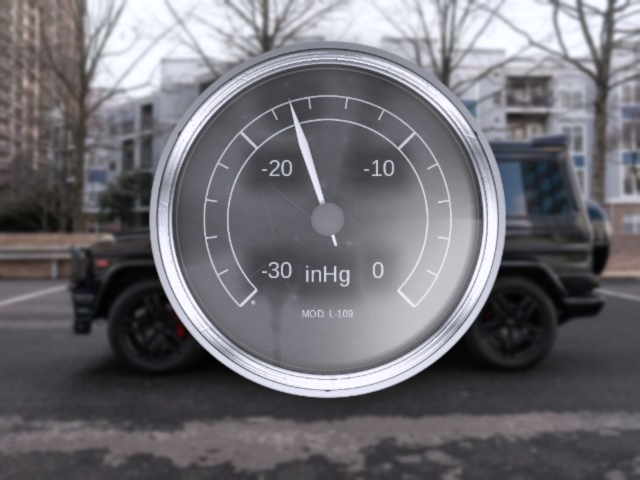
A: -17 inHg
